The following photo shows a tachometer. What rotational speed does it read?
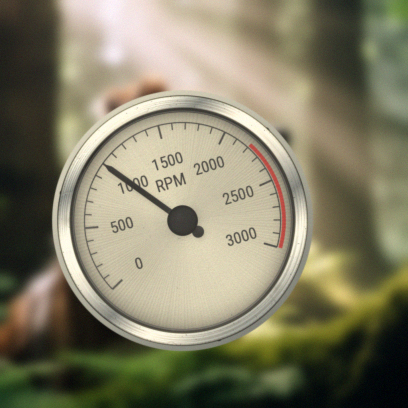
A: 1000 rpm
